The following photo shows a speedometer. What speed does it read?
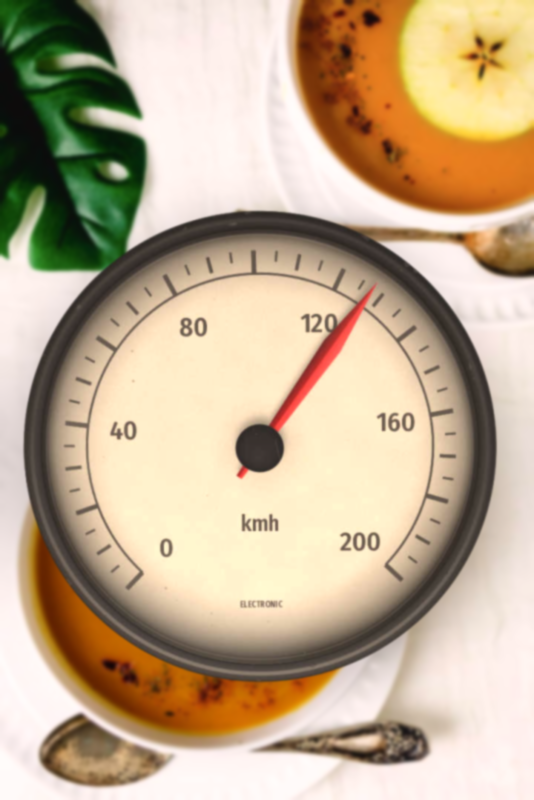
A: 127.5 km/h
